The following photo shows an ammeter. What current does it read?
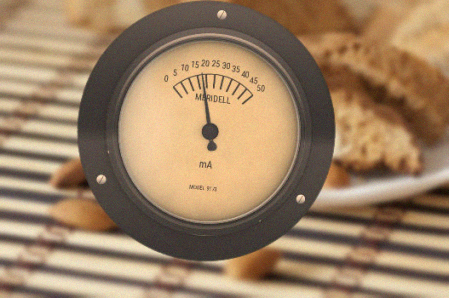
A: 17.5 mA
